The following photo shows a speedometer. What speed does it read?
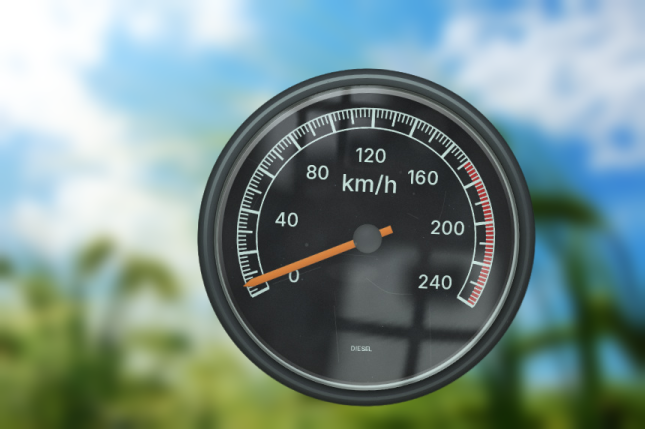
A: 6 km/h
